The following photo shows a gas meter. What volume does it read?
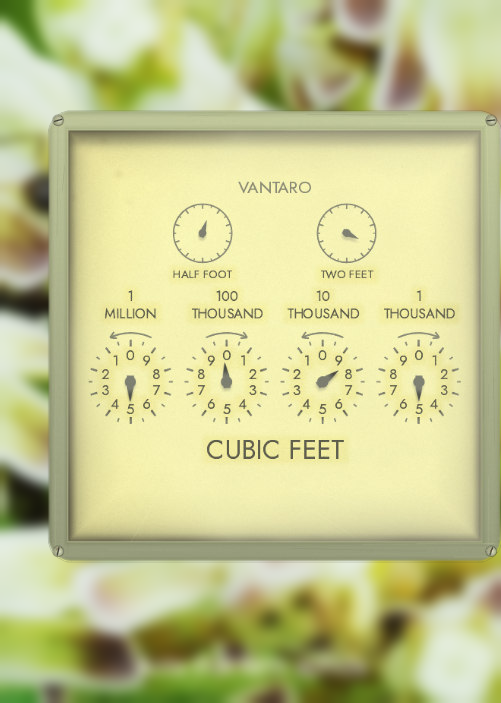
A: 498500 ft³
